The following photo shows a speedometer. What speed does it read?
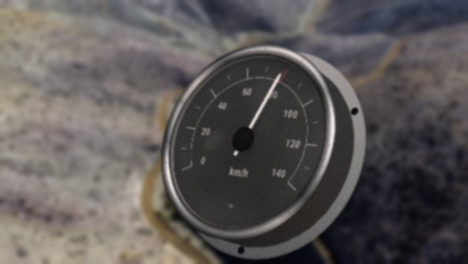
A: 80 km/h
